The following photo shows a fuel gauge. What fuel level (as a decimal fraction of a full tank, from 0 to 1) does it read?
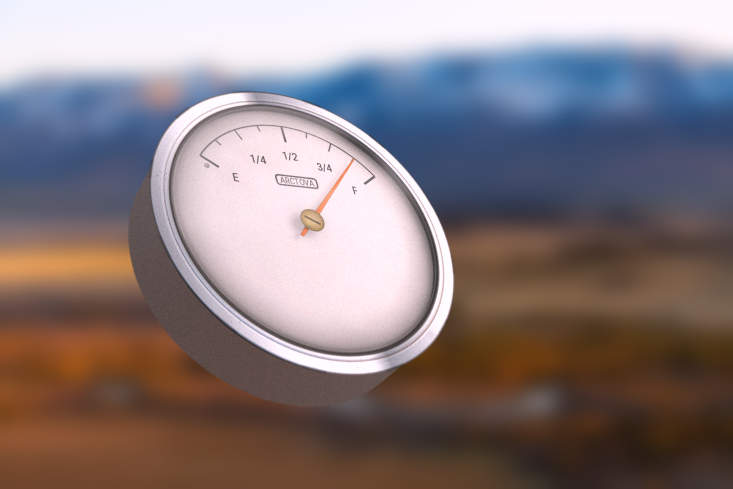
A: 0.875
